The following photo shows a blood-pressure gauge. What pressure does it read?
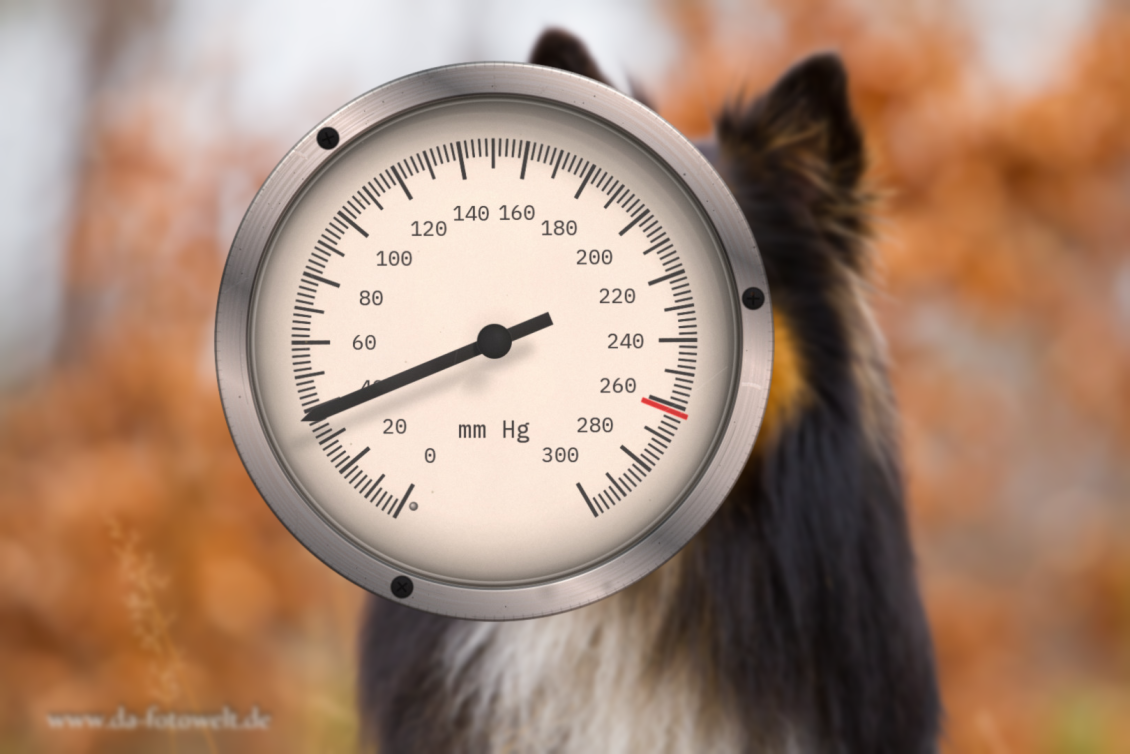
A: 38 mmHg
